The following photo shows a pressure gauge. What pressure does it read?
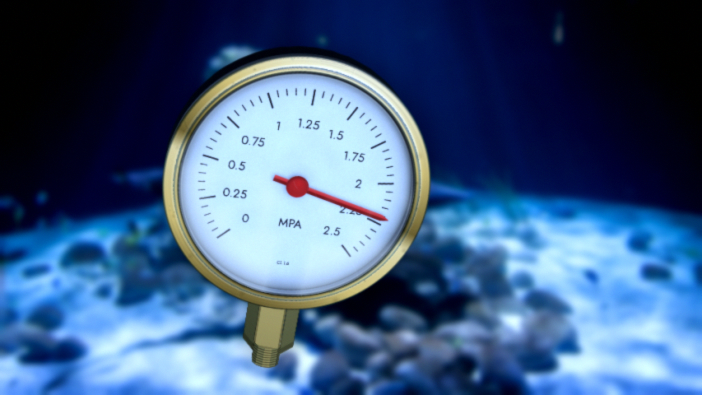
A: 2.2 MPa
